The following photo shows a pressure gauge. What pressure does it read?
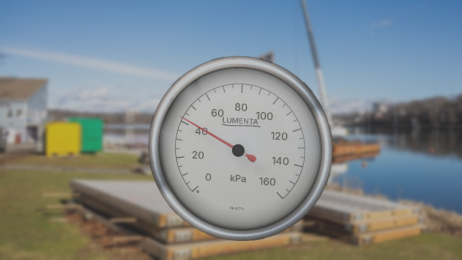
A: 42.5 kPa
